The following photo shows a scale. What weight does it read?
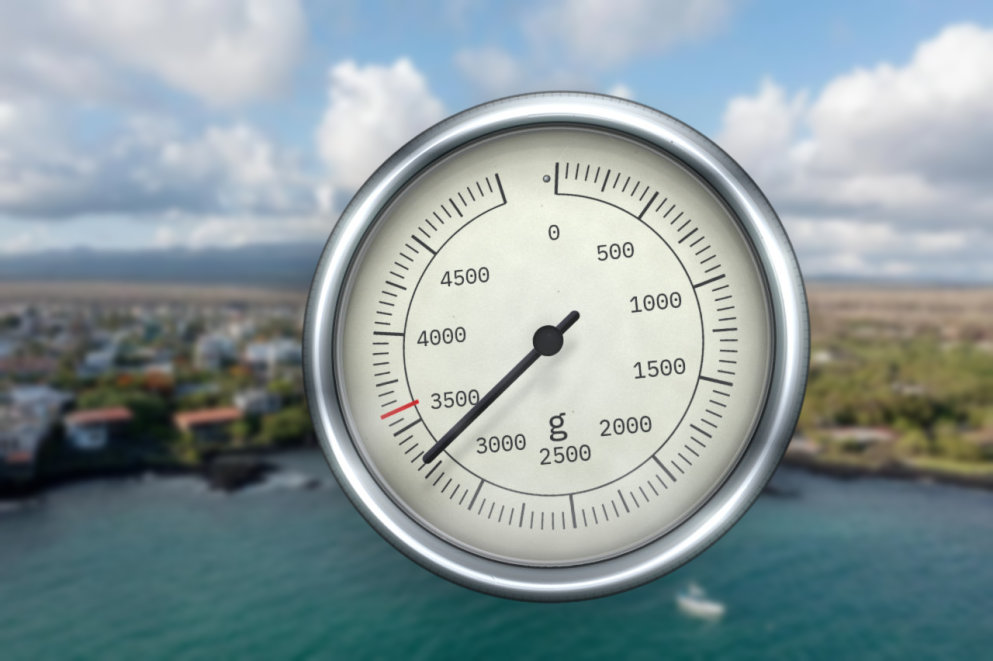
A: 3300 g
